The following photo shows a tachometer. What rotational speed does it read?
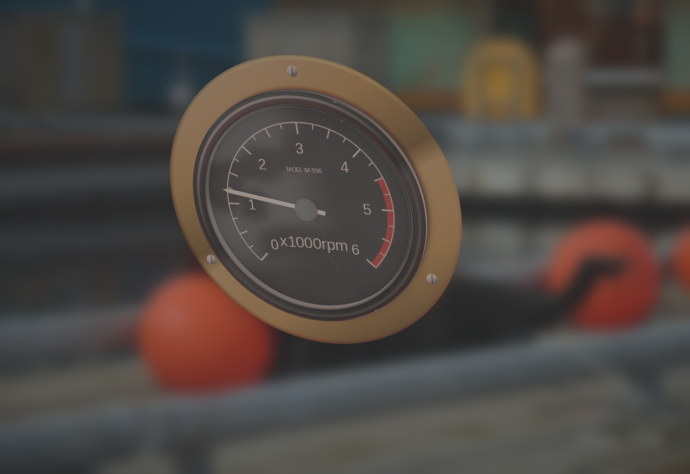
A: 1250 rpm
